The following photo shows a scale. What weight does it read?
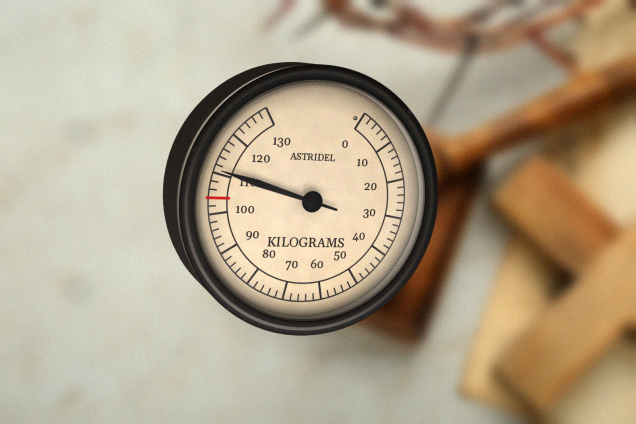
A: 111 kg
